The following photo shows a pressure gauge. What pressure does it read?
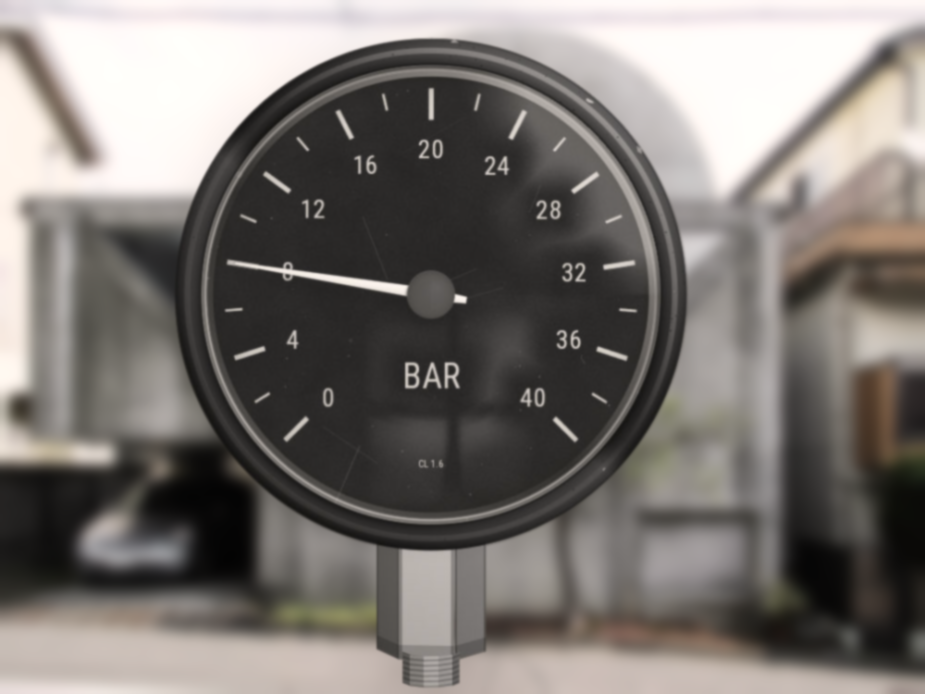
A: 8 bar
